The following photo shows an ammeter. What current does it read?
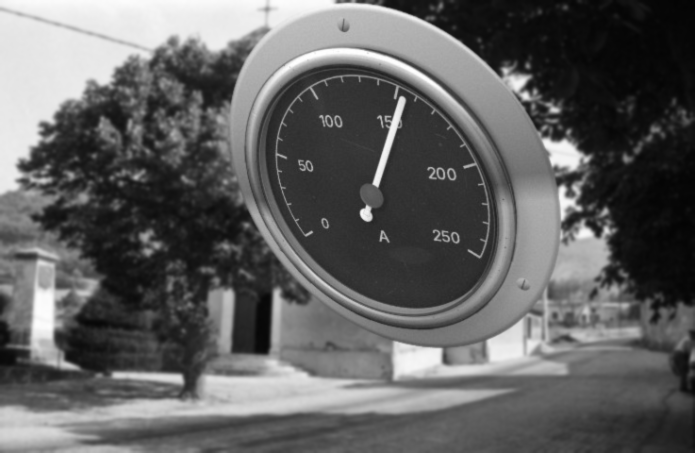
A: 155 A
